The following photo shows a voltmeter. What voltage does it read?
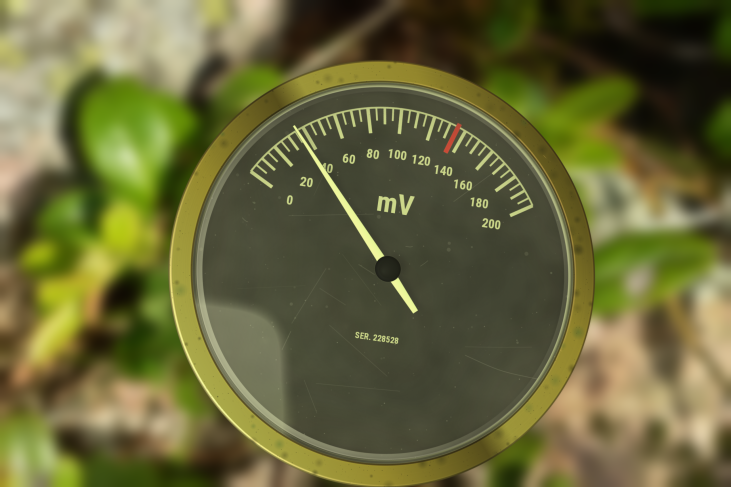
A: 35 mV
